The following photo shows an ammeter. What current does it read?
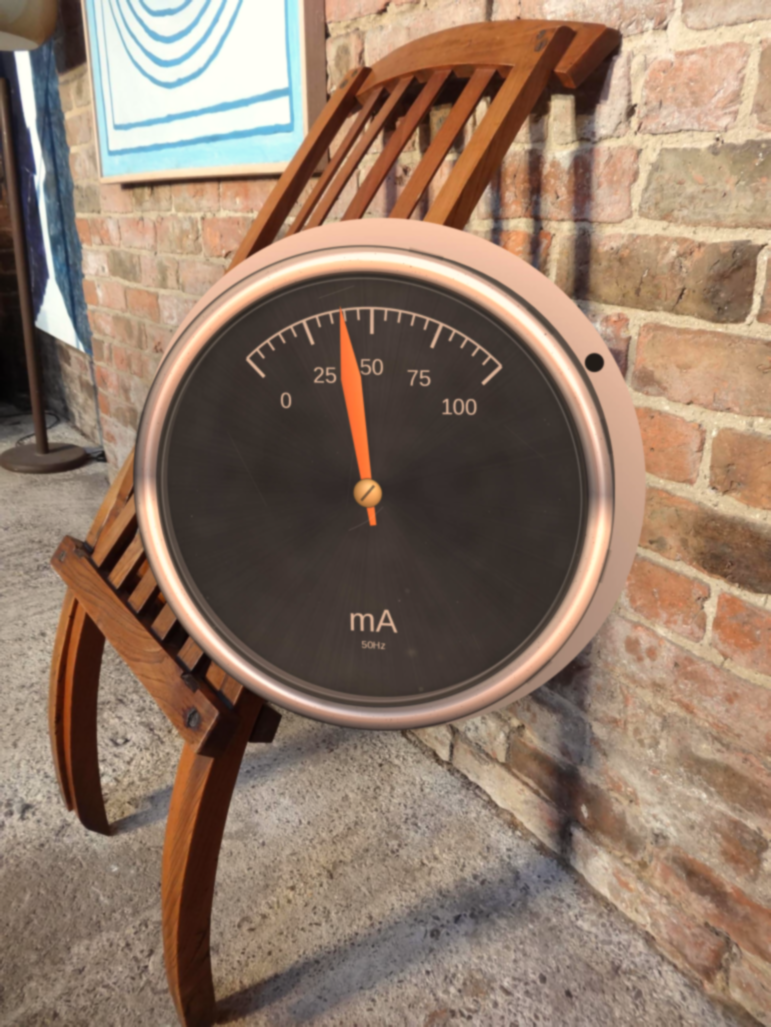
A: 40 mA
